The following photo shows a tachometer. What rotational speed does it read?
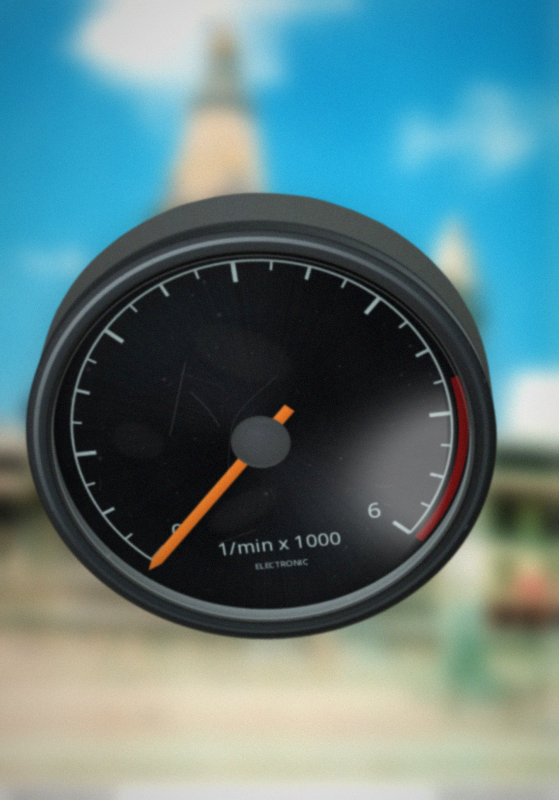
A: 0 rpm
